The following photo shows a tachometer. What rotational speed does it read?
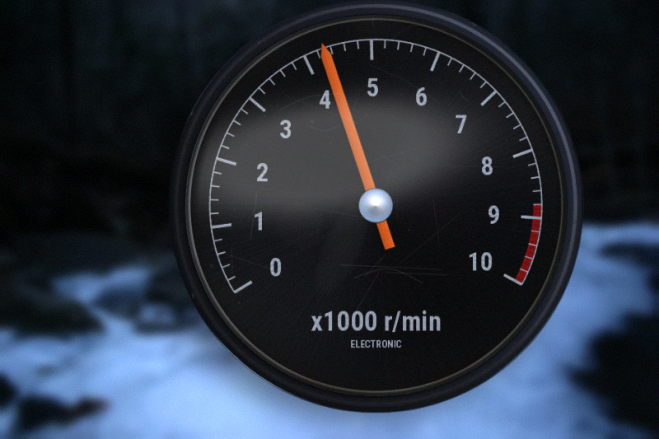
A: 4300 rpm
